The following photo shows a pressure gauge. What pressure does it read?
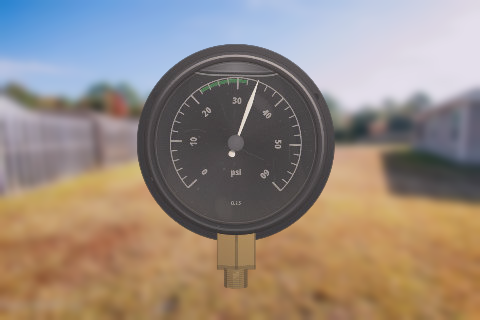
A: 34 psi
